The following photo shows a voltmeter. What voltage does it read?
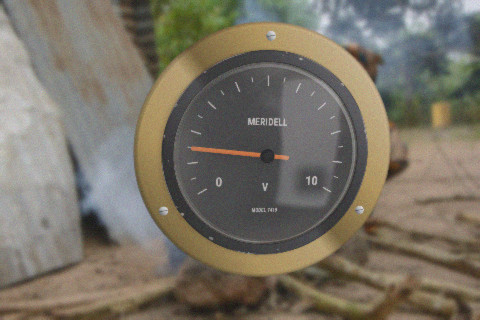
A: 1.5 V
